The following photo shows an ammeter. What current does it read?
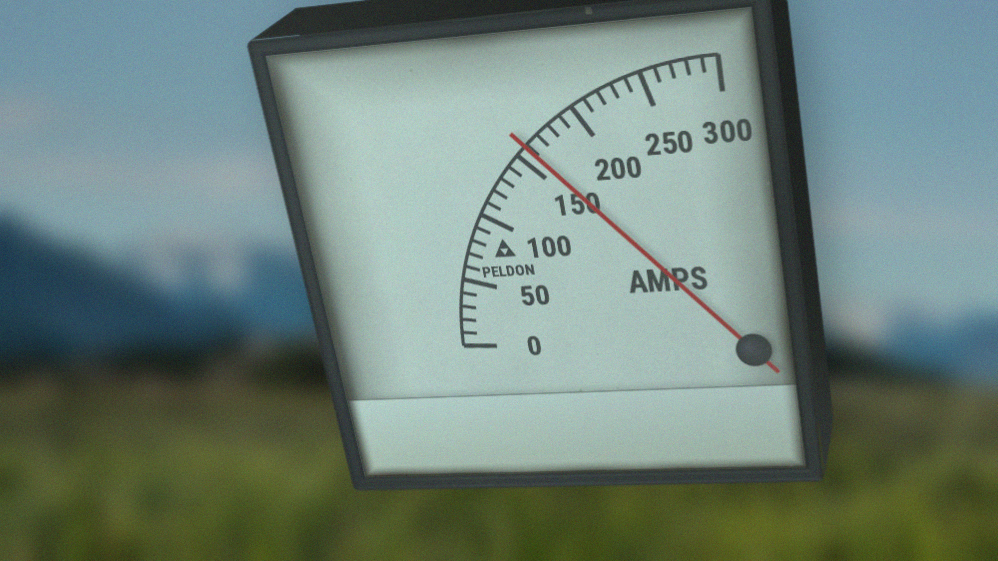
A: 160 A
